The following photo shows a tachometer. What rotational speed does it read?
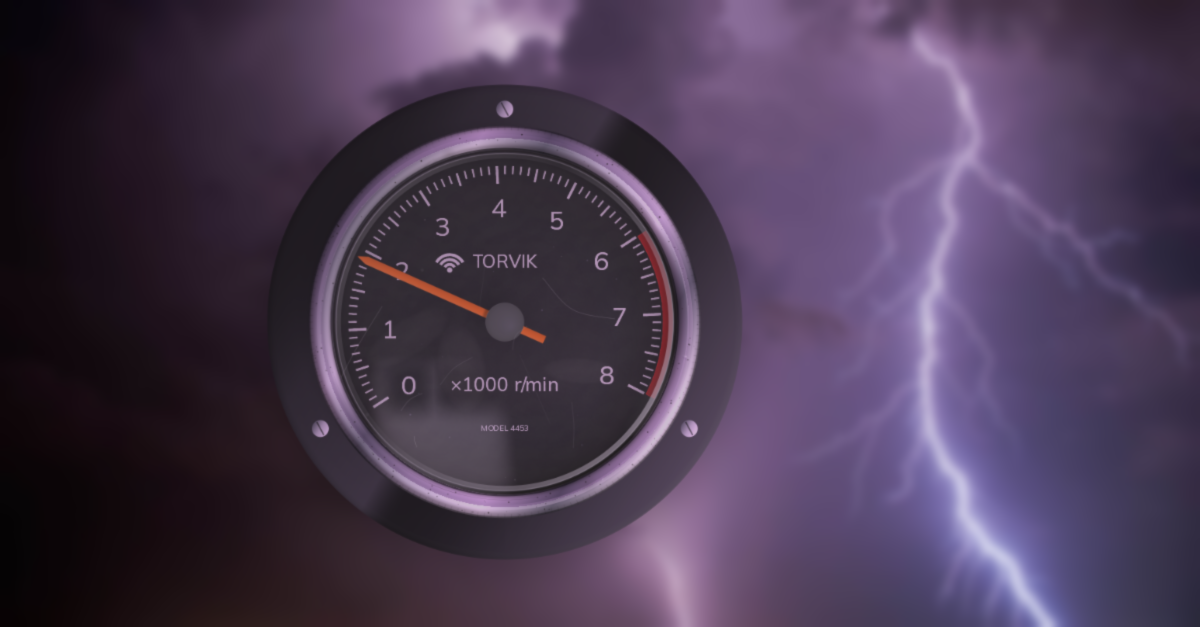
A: 1900 rpm
